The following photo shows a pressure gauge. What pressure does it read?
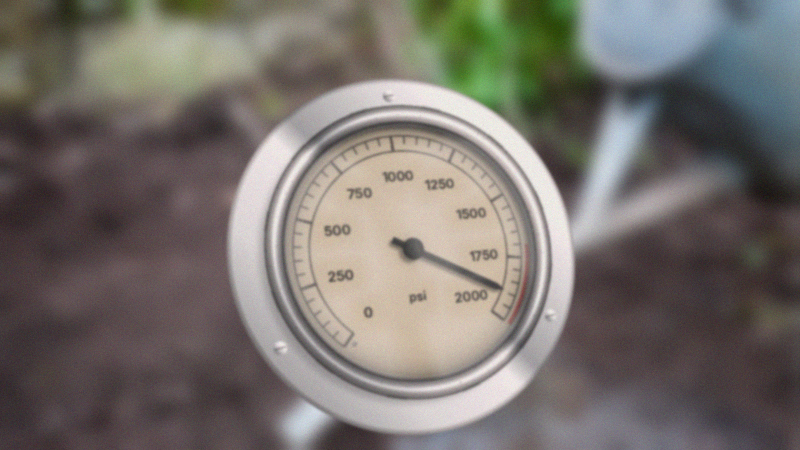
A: 1900 psi
